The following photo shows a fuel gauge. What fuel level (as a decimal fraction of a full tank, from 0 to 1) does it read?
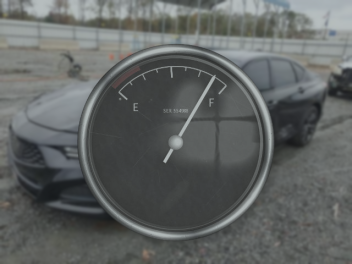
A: 0.875
